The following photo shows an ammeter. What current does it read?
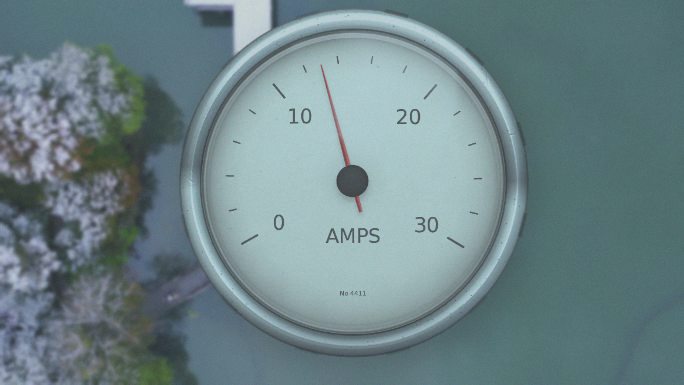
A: 13 A
